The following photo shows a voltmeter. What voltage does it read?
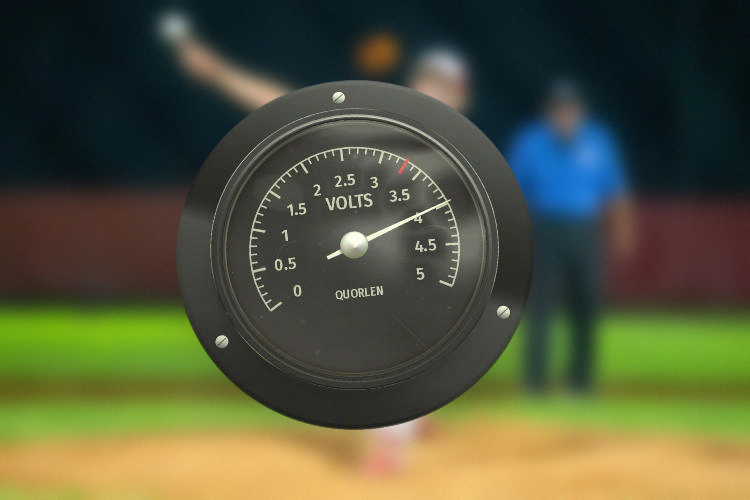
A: 4 V
